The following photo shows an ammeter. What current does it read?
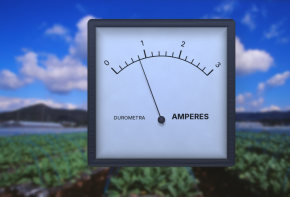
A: 0.8 A
